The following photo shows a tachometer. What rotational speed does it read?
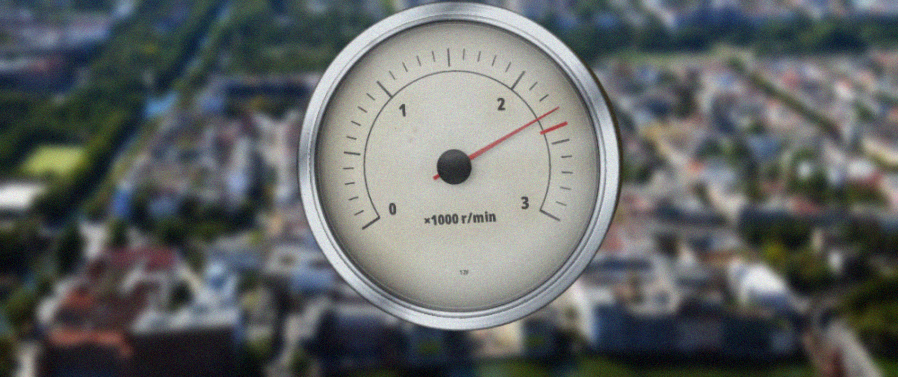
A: 2300 rpm
